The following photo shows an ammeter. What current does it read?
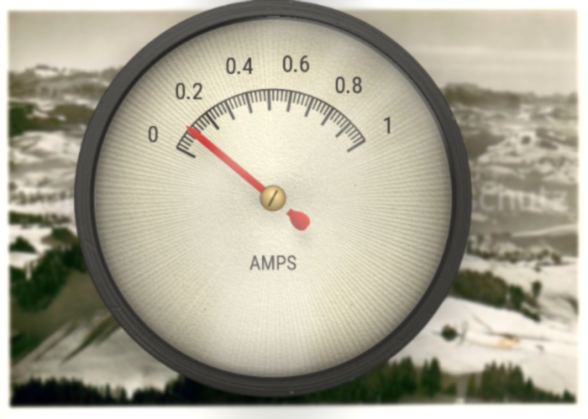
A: 0.1 A
